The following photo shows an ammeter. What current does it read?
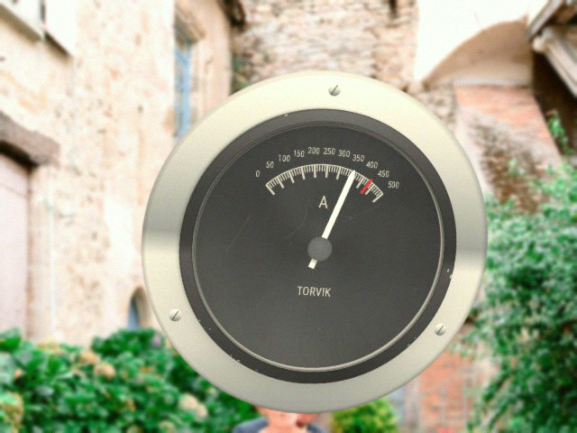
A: 350 A
